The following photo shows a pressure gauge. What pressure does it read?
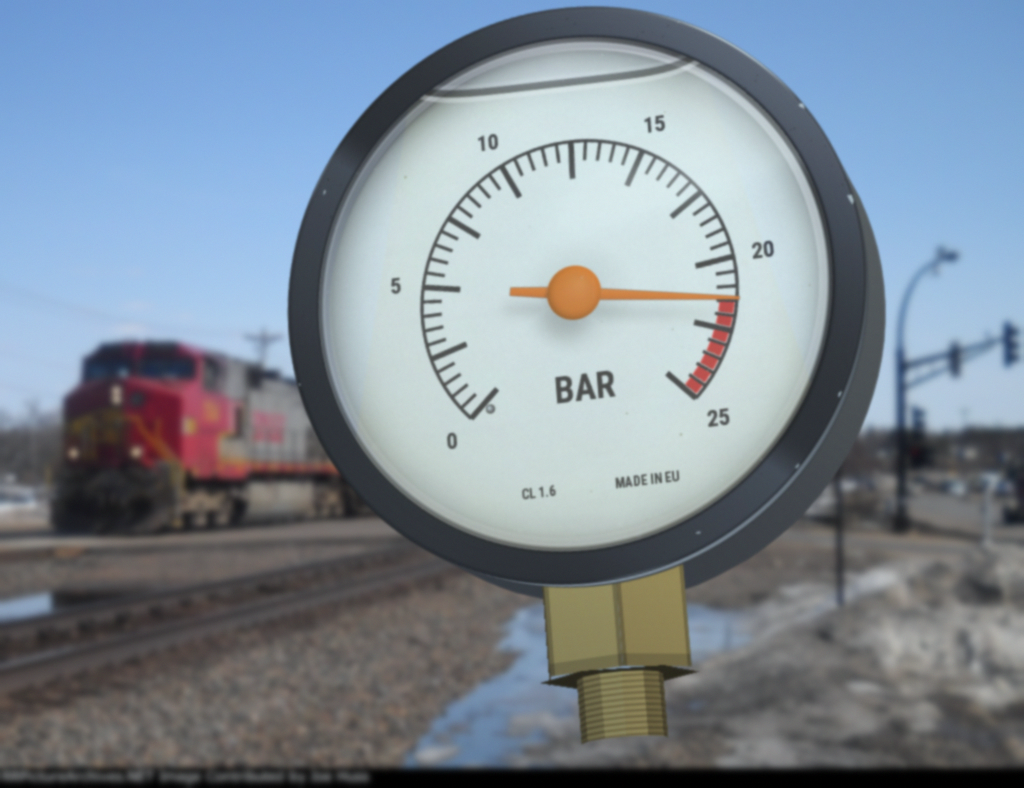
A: 21.5 bar
